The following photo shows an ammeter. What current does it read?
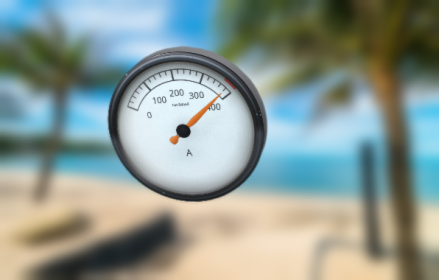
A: 380 A
